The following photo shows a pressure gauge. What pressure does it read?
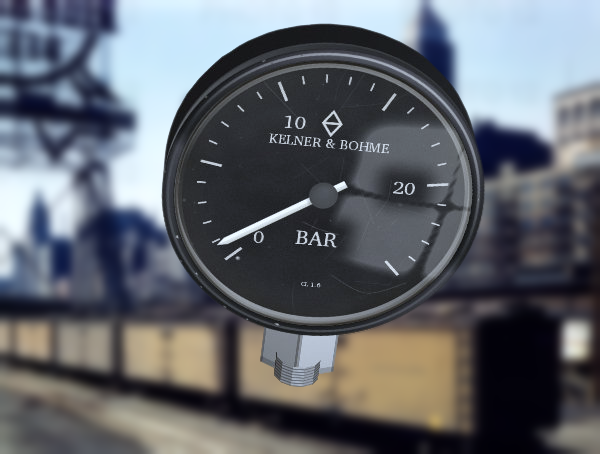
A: 1 bar
